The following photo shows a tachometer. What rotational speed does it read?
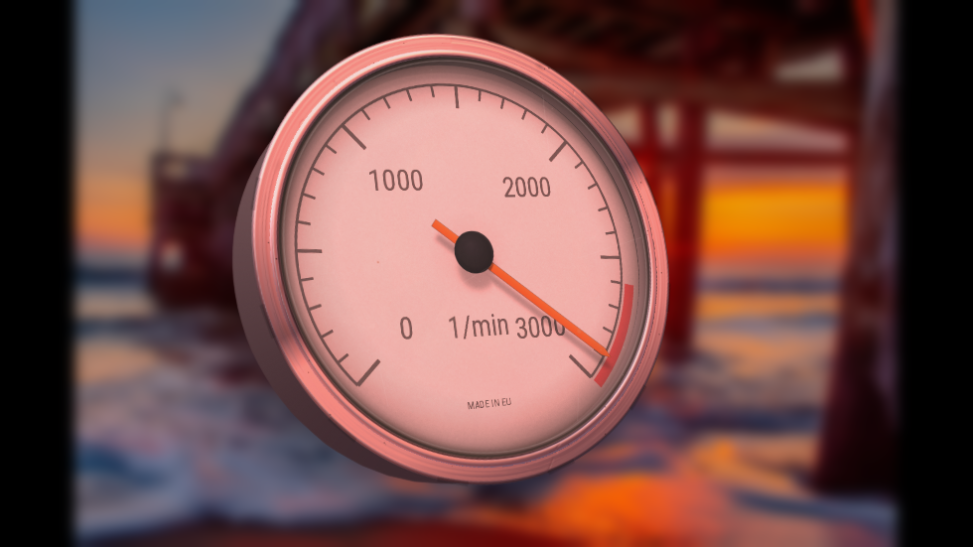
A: 2900 rpm
